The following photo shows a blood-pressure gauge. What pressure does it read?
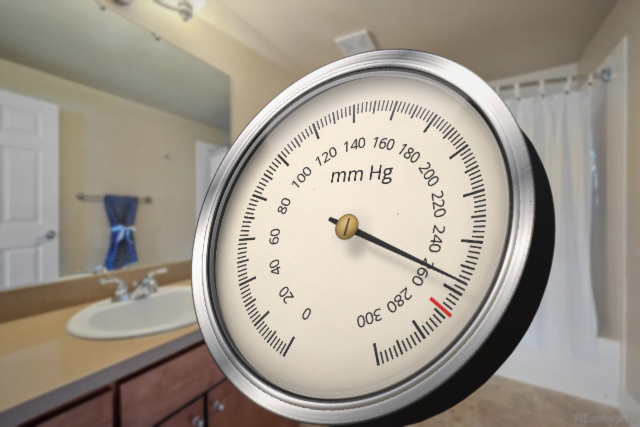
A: 256 mmHg
